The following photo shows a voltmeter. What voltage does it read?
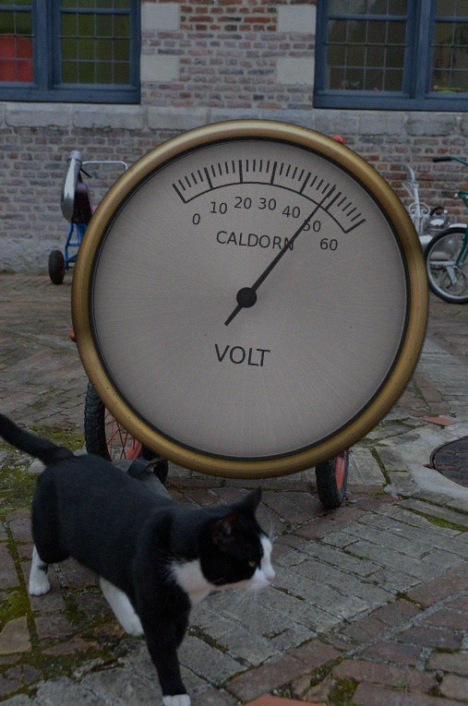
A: 48 V
